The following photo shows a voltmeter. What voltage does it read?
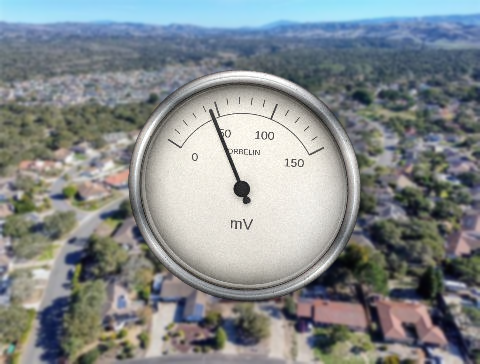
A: 45 mV
